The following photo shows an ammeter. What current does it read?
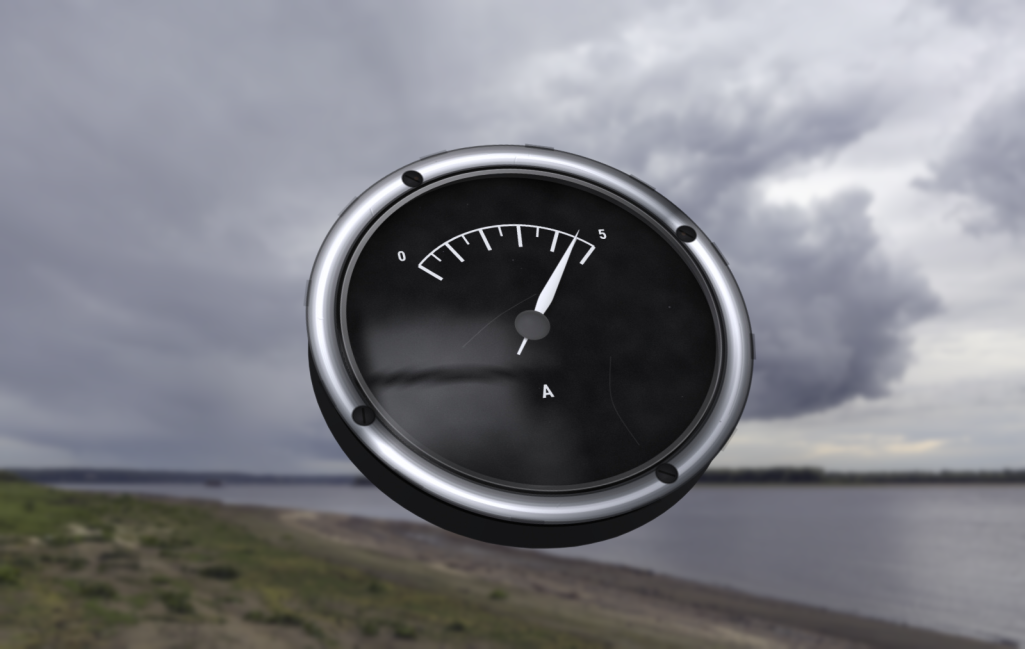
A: 4.5 A
